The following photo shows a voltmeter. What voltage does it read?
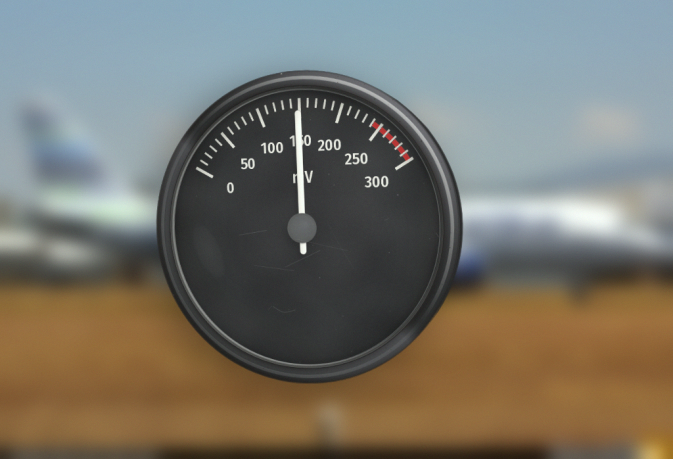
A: 150 mV
